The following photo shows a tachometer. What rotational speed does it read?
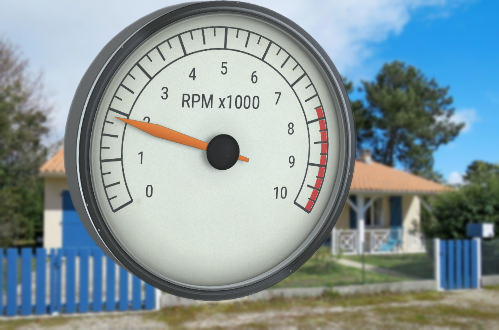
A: 1875 rpm
